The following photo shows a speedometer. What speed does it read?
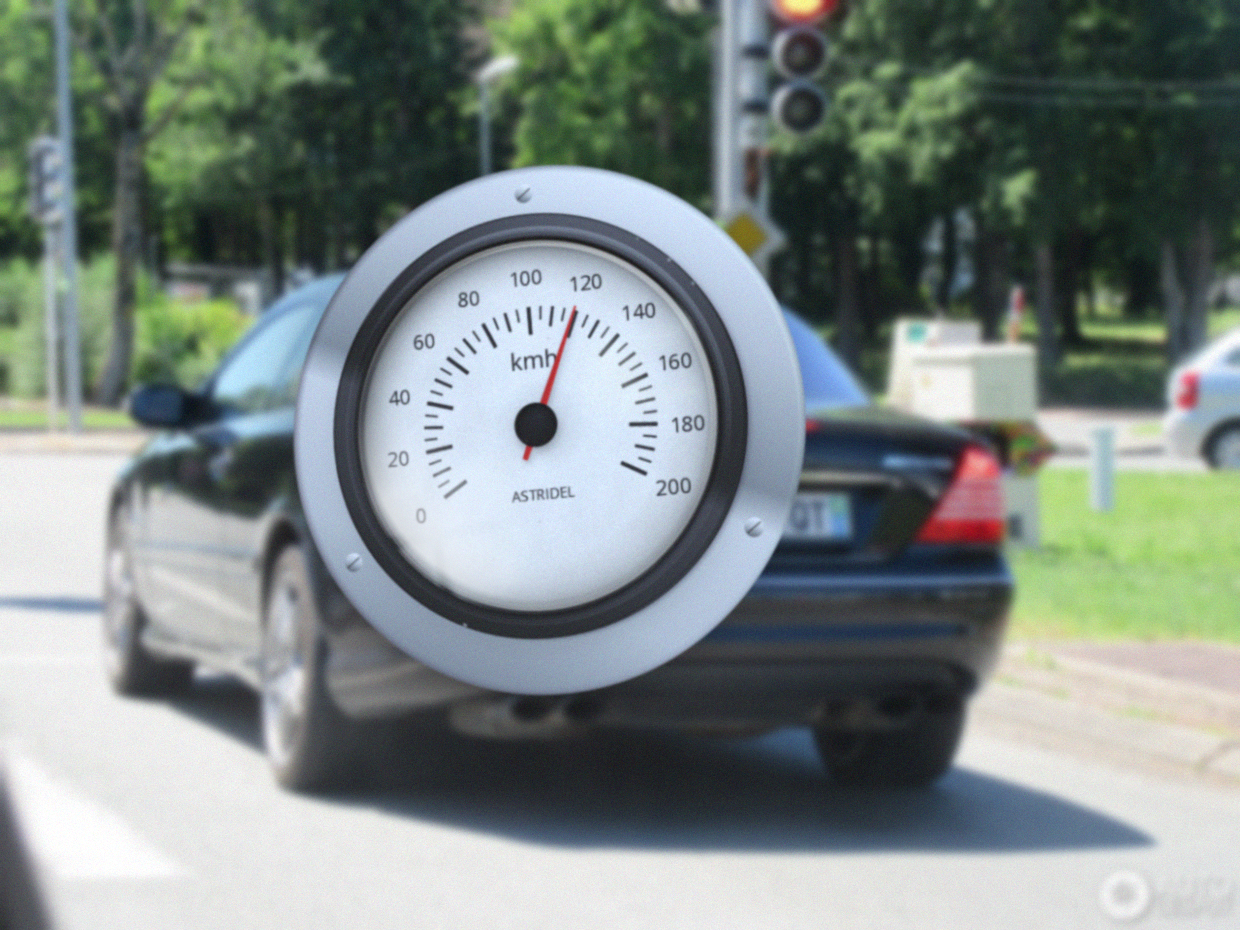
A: 120 km/h
